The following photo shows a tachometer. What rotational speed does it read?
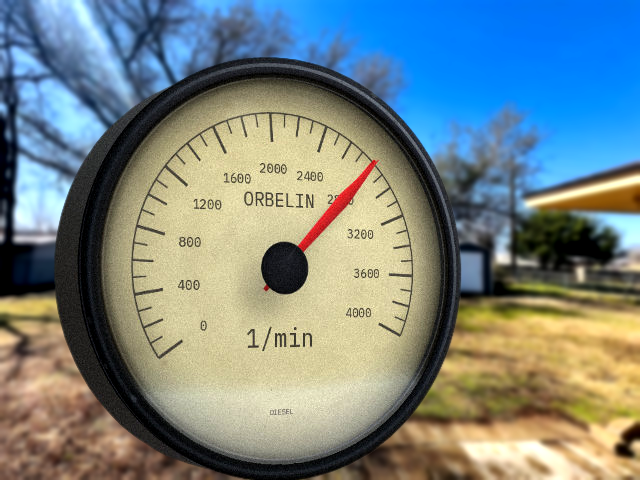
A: 2800 rpm
